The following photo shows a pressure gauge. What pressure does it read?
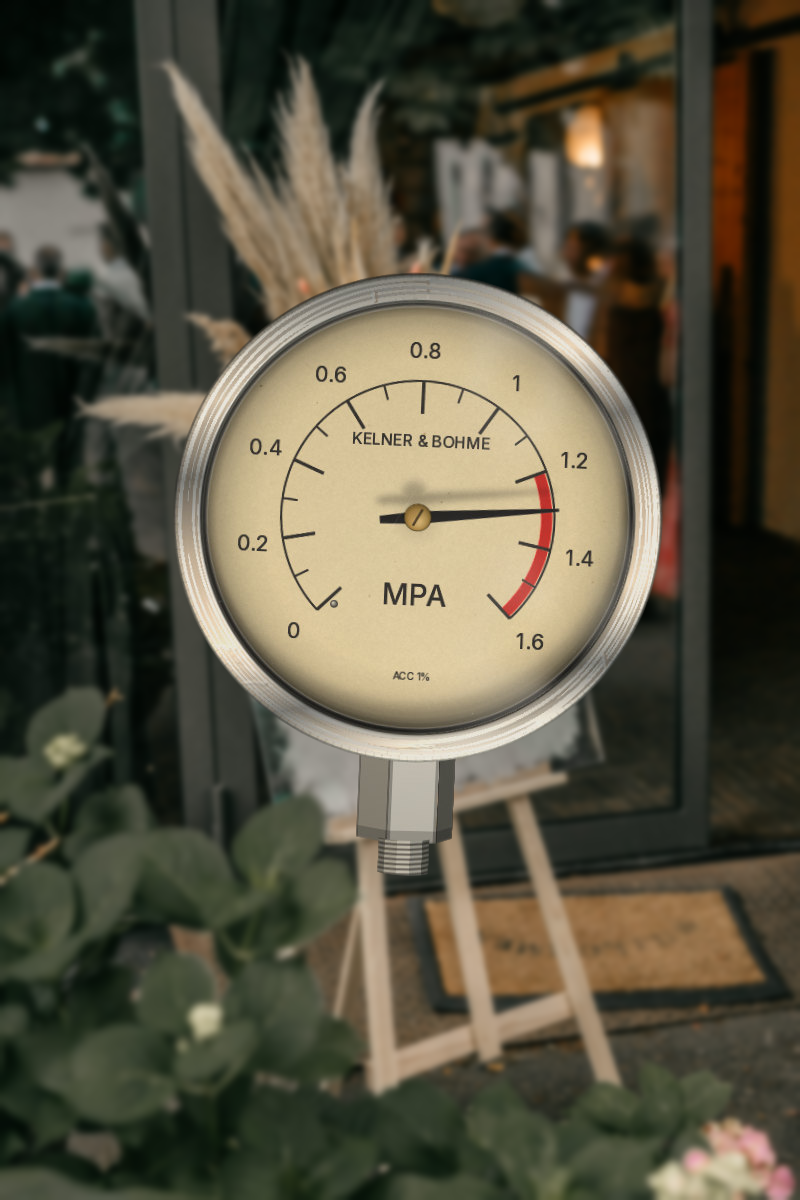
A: 1.3 MPa
